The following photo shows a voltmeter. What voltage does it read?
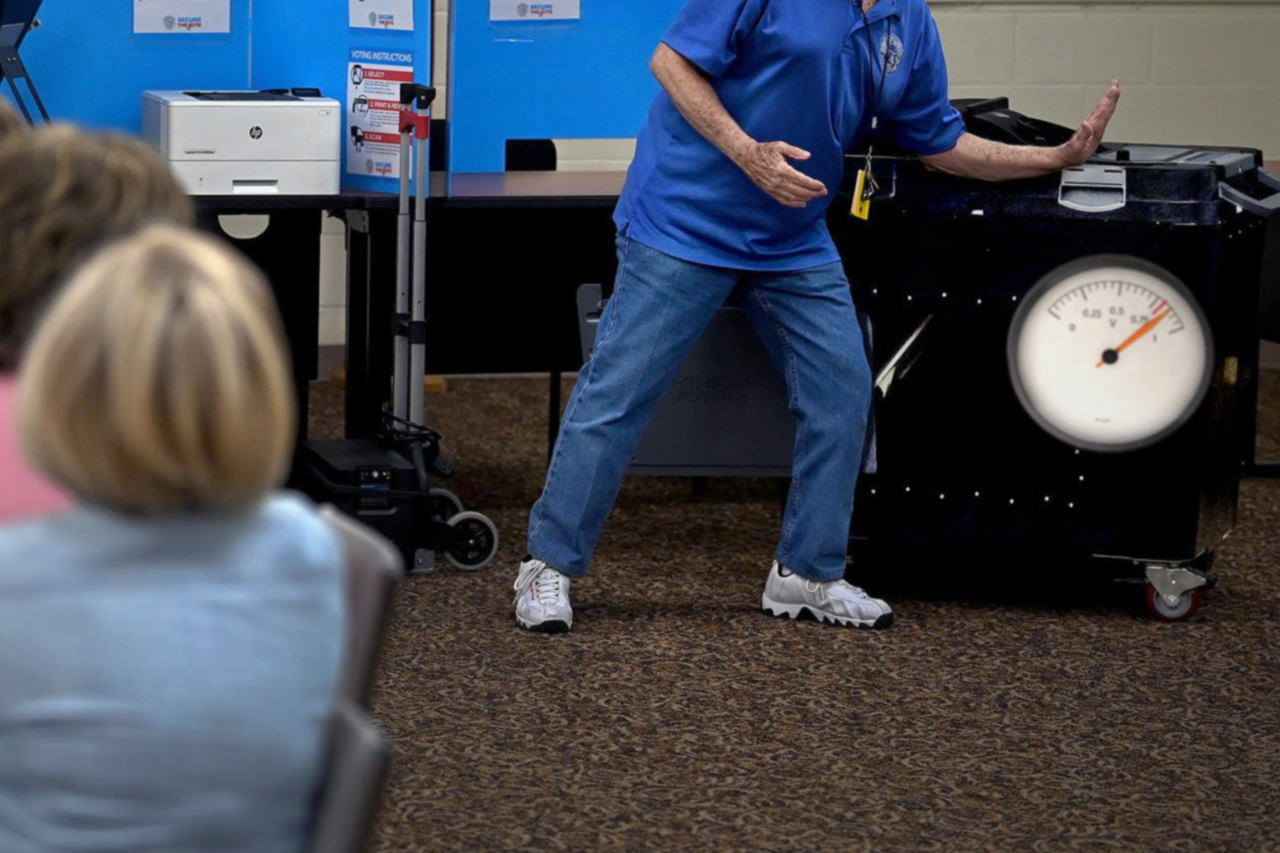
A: 0.85 V
